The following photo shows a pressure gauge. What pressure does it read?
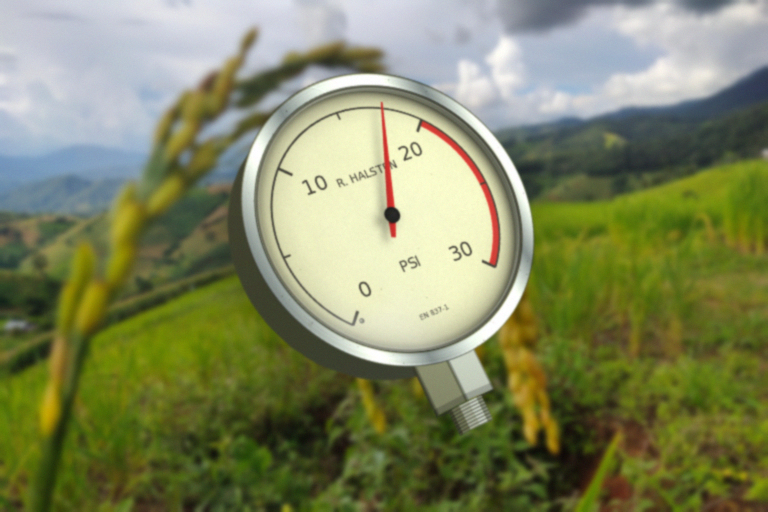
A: 17.5 psi
